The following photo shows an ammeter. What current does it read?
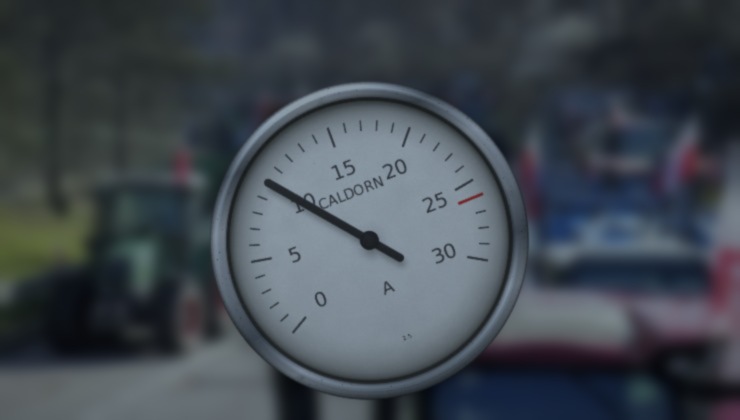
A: 10 A
